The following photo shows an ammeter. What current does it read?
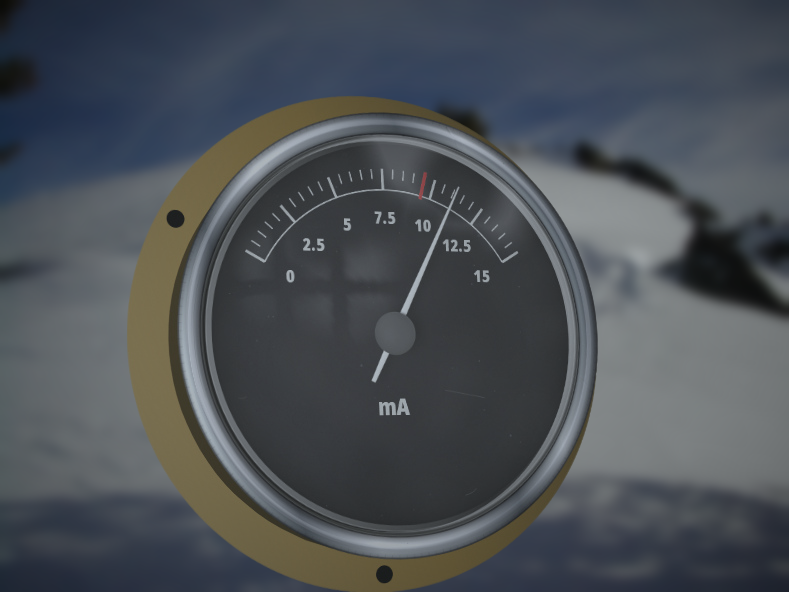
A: 11 mA
